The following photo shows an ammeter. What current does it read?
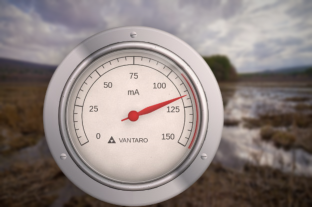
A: 117.5 mA
